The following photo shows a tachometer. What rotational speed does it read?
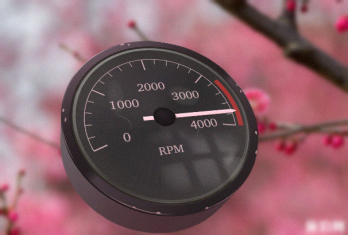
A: 3800 rpm
